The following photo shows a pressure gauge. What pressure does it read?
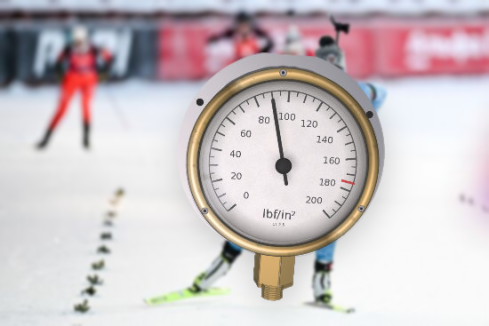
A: 90 psi
